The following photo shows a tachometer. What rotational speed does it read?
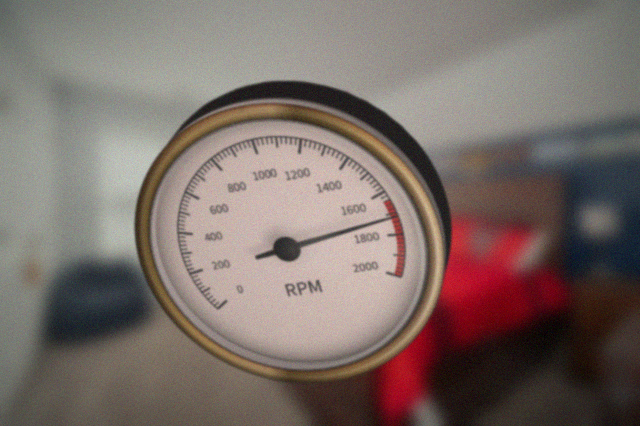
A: 1700 rpm
